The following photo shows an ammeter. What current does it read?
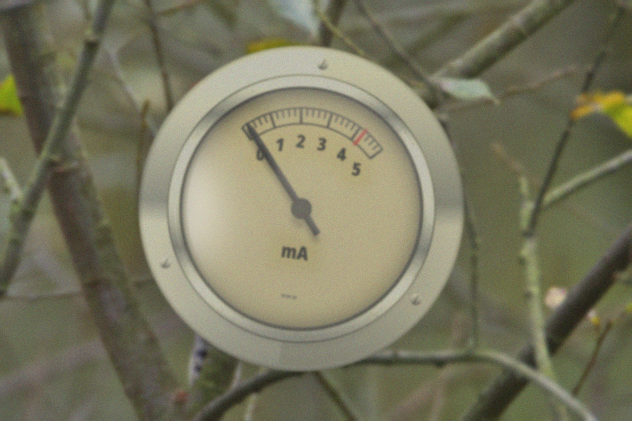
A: 0.2 mA
